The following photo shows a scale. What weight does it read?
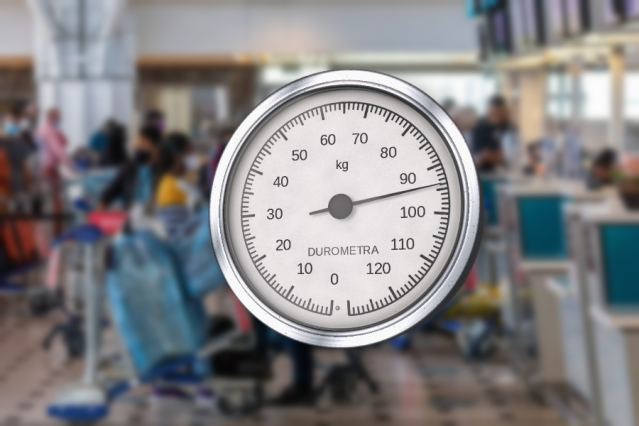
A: 94 kg
